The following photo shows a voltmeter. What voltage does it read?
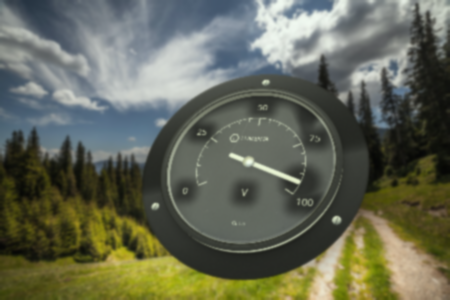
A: 95 V
